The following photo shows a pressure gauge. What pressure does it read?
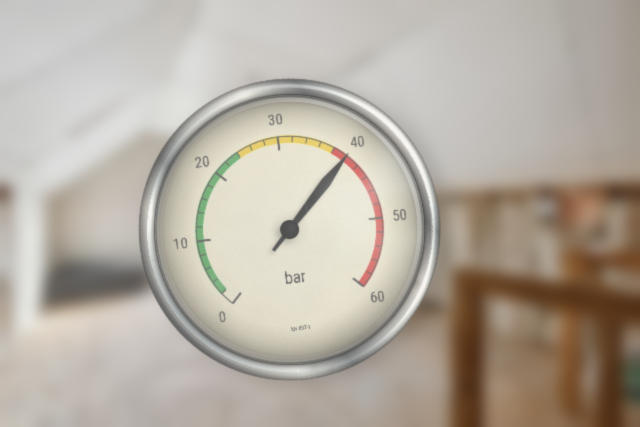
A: 40 bar
